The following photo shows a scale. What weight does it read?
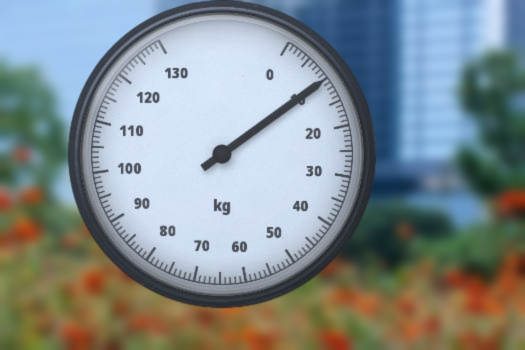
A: 10 kg
